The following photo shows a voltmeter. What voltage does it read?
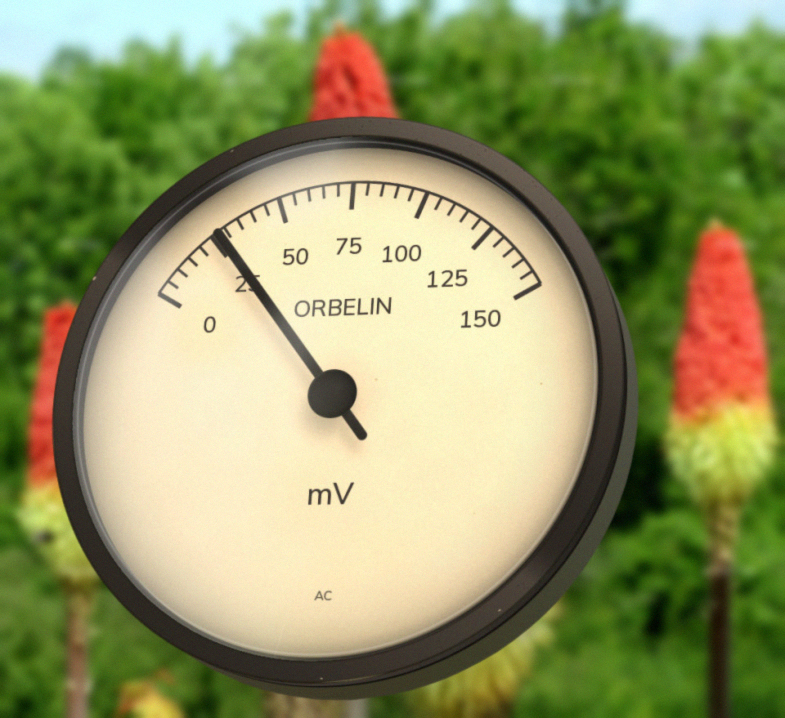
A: 27.5 mV
